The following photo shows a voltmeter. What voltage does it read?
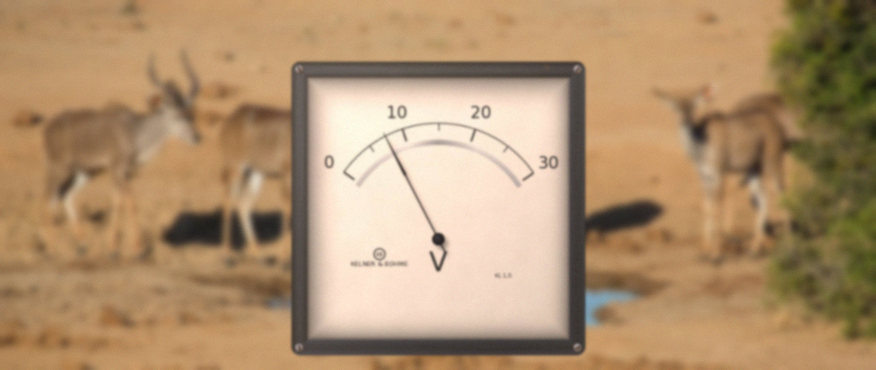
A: 7.5 V
